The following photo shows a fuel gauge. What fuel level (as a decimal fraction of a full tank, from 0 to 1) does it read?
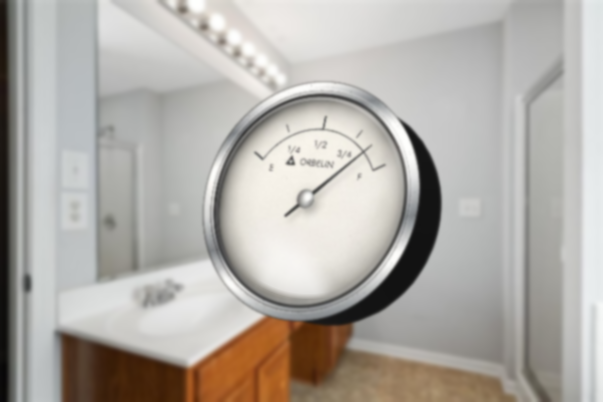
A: 0.875
